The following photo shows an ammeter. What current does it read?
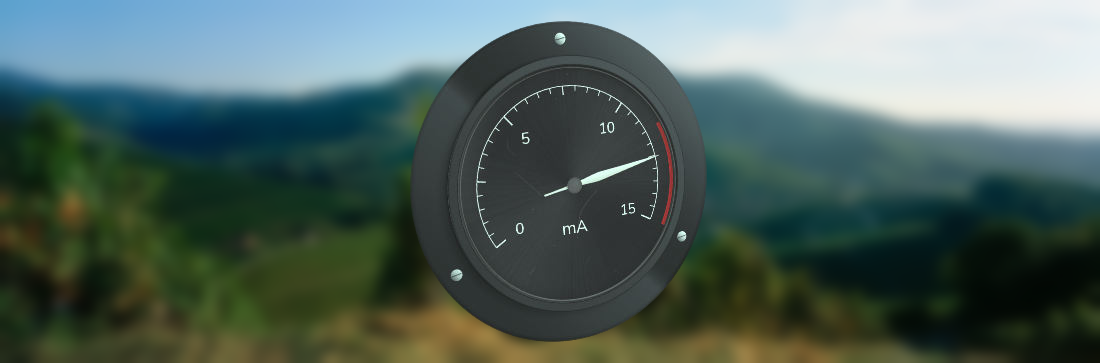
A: 12.5 mA
